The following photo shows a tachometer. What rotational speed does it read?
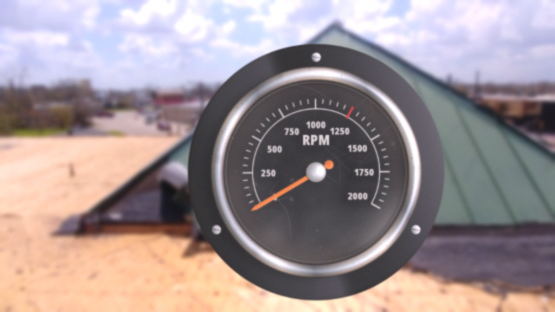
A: 0 rpm
